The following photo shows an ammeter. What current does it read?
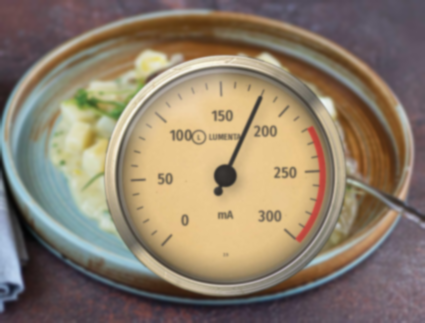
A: 180 mA
